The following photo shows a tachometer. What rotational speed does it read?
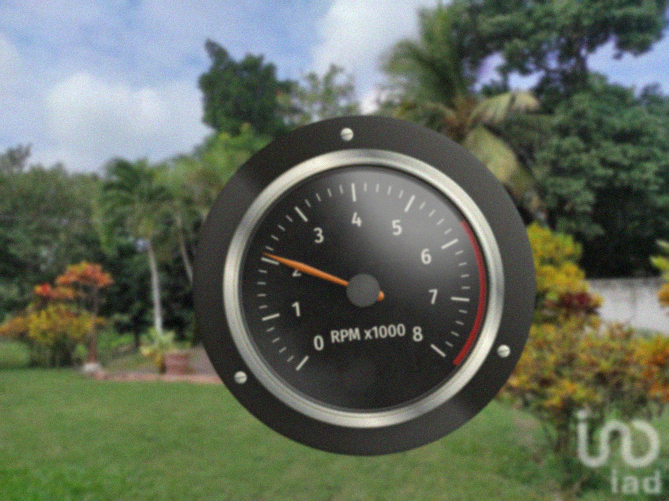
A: 2100 rpm
